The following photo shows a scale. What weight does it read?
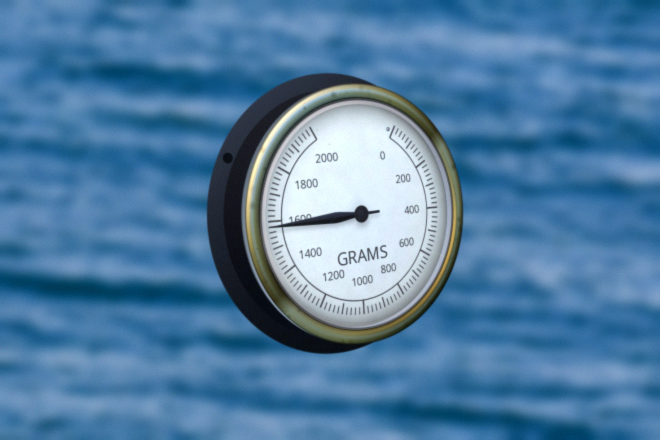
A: 1580 g
